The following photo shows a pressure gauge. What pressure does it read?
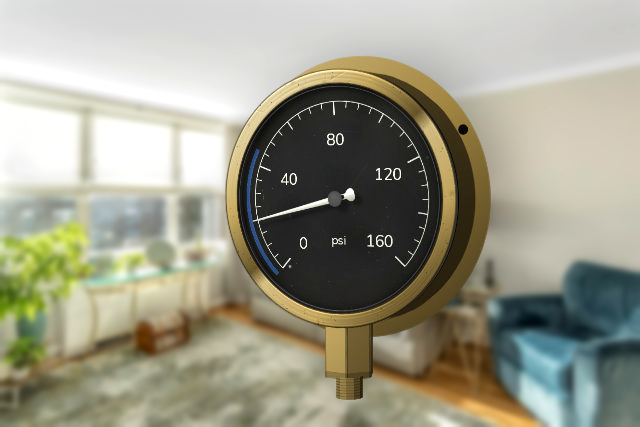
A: 20 psi
